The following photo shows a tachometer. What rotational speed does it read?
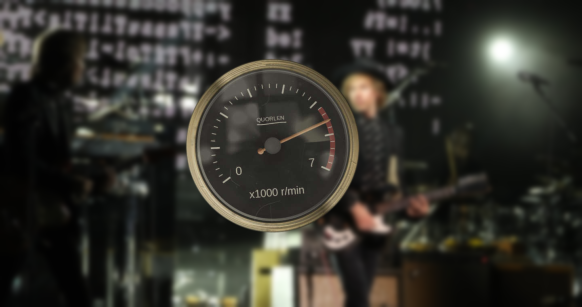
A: 5600 rpm
